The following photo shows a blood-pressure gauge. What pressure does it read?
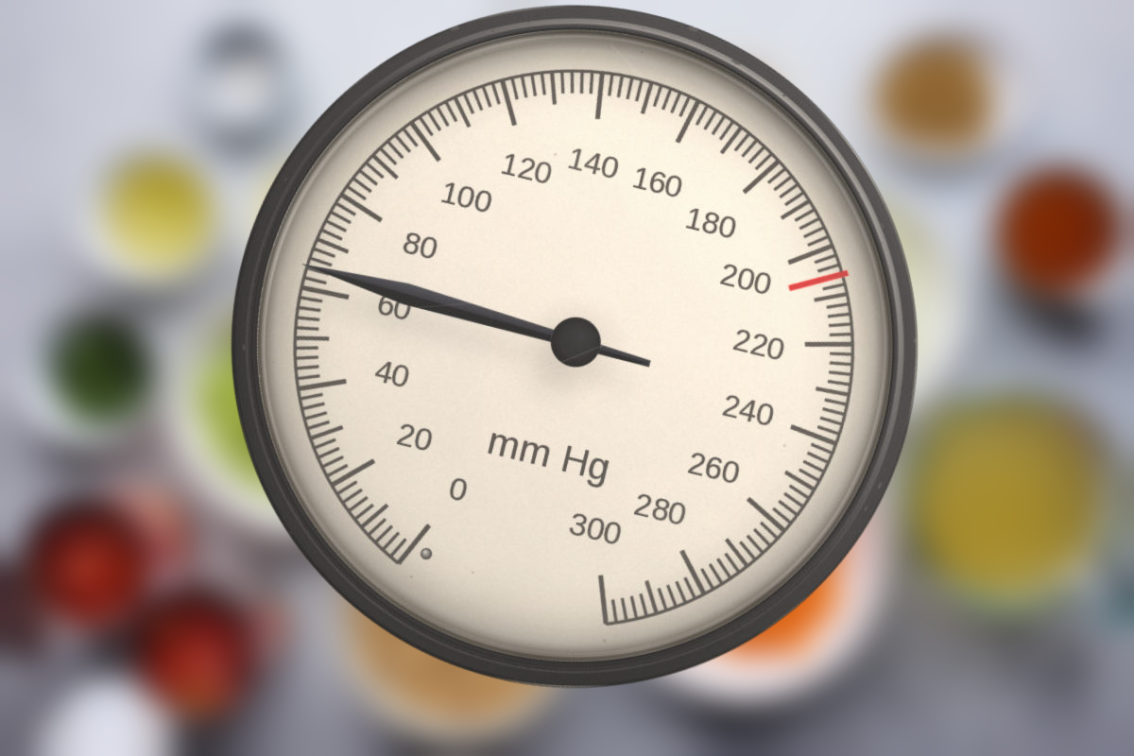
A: 64 mmHg
